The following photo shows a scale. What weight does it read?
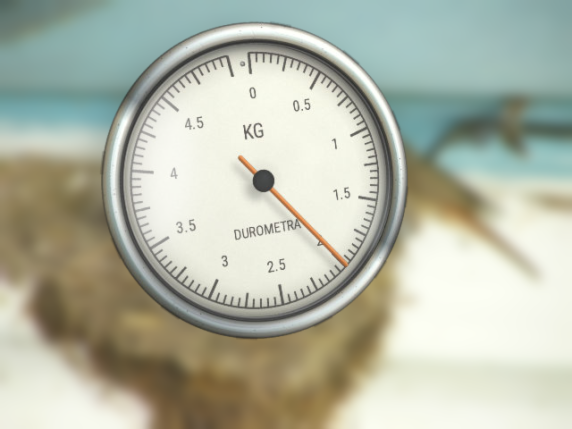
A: 2 kg
